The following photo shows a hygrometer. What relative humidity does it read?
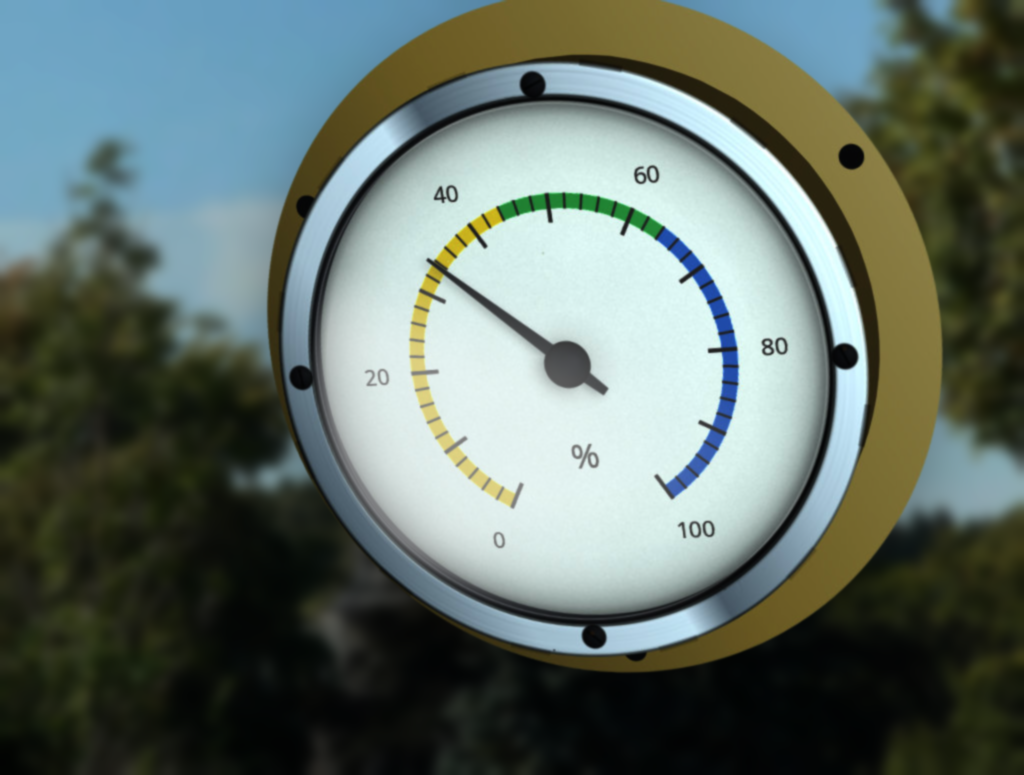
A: 34 %
